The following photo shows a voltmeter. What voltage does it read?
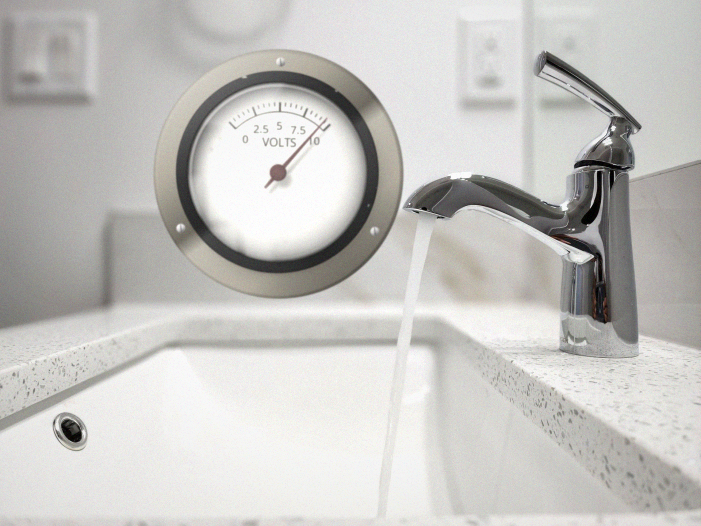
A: 9.5 V
